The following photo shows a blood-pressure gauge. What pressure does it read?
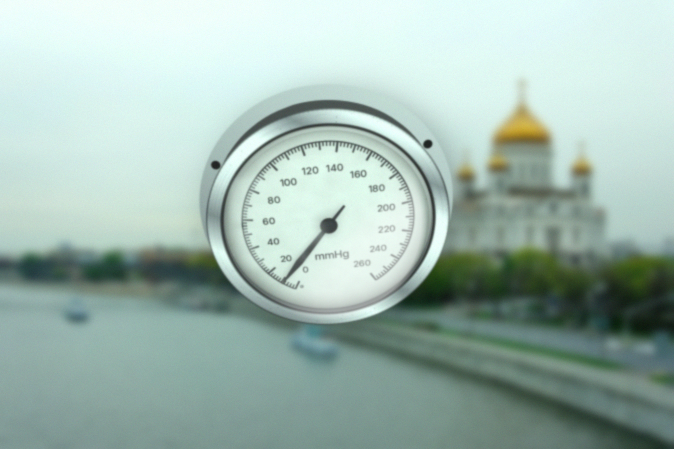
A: 10 mmHg
